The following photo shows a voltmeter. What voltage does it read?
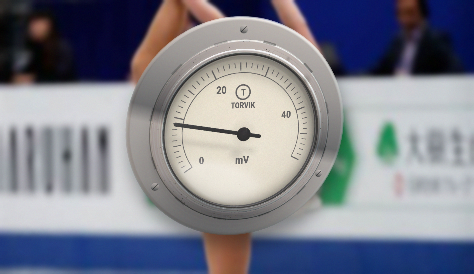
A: 9 mV
